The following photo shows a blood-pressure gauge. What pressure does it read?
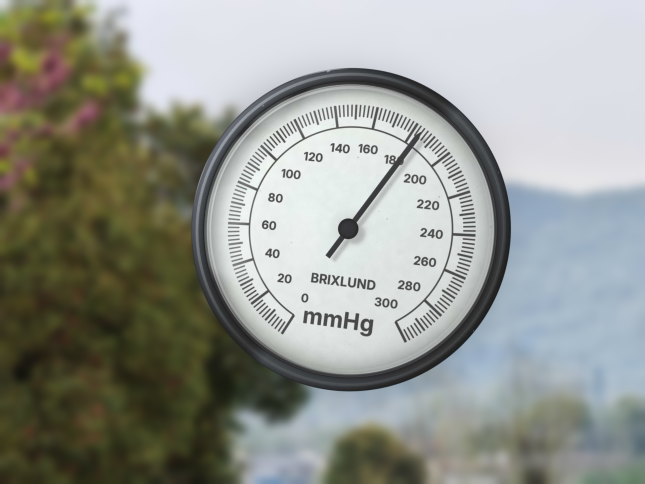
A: 184 mmHg
